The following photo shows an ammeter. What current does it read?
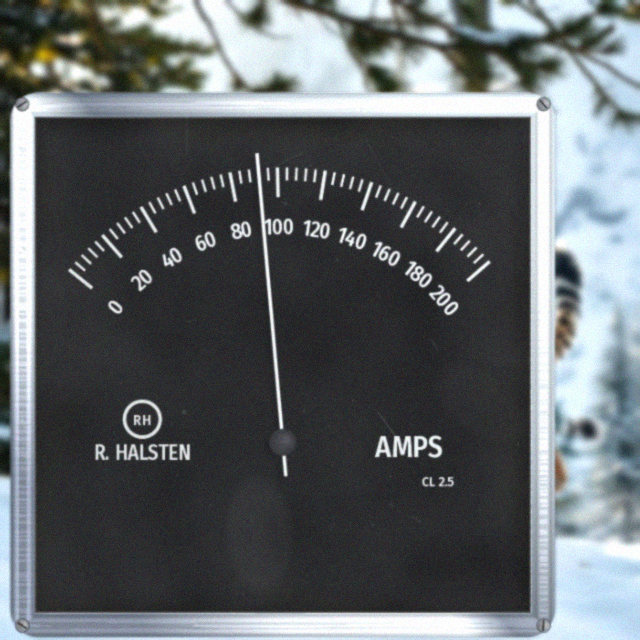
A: 92 A
